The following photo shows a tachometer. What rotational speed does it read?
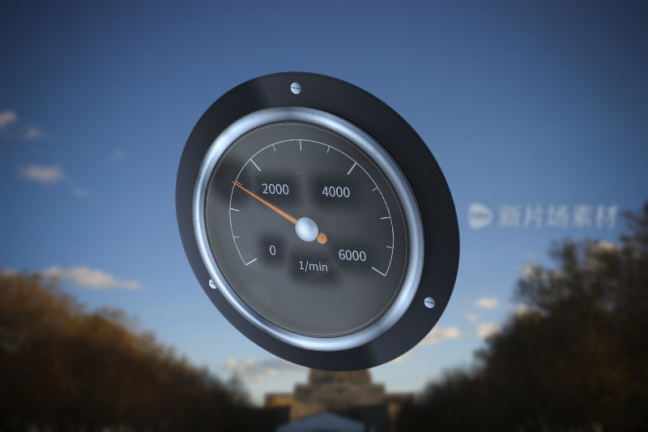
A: 1500 rpm
